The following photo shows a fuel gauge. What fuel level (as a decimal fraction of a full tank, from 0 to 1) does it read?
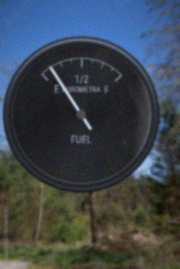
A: 0.125
